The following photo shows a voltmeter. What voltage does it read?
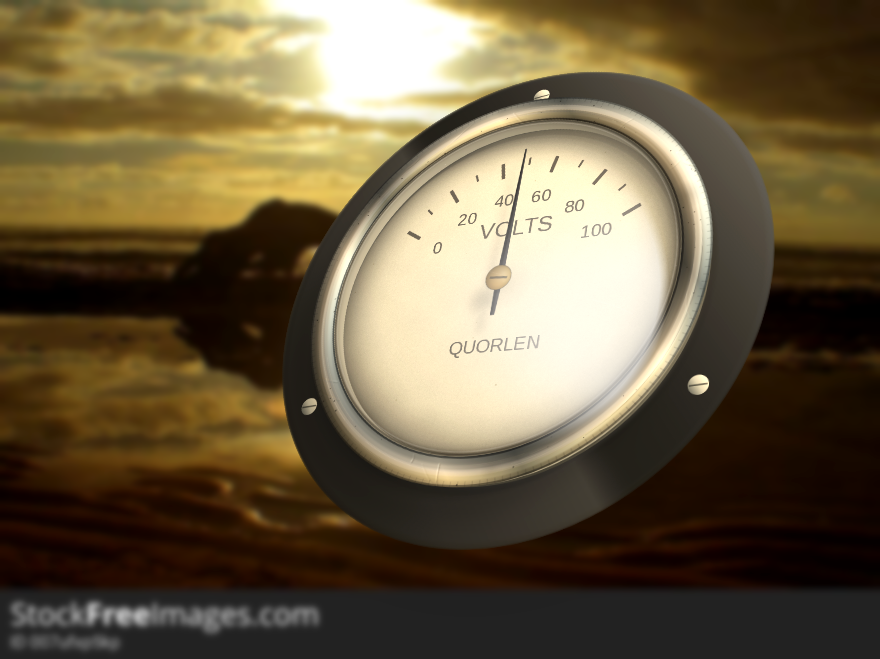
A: 50 V
